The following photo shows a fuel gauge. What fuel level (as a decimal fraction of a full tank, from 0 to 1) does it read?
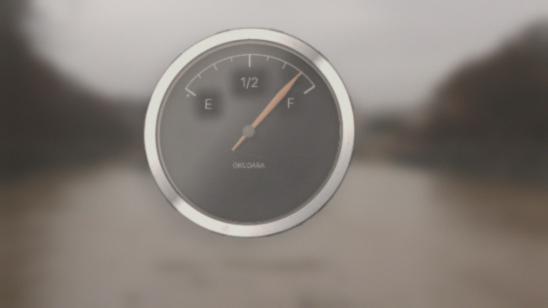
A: 0.875
